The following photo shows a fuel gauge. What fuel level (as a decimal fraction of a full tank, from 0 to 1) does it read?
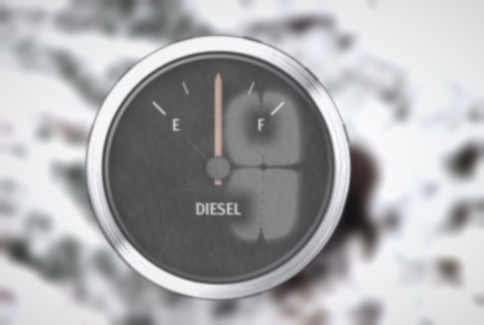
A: 0.5
